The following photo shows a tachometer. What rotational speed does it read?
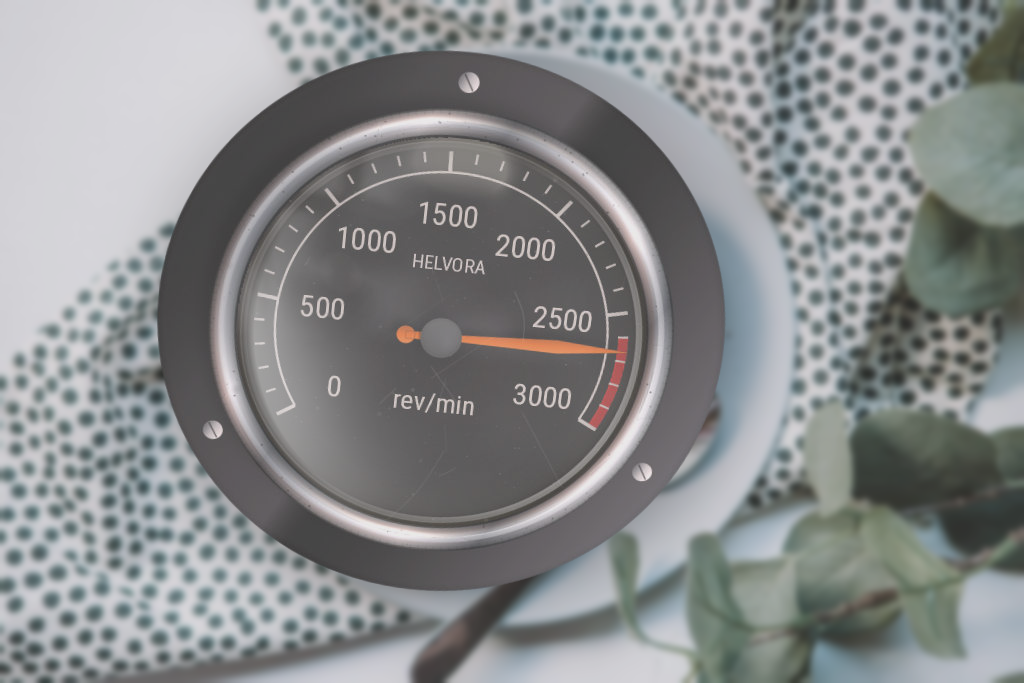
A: 2650 rpm
